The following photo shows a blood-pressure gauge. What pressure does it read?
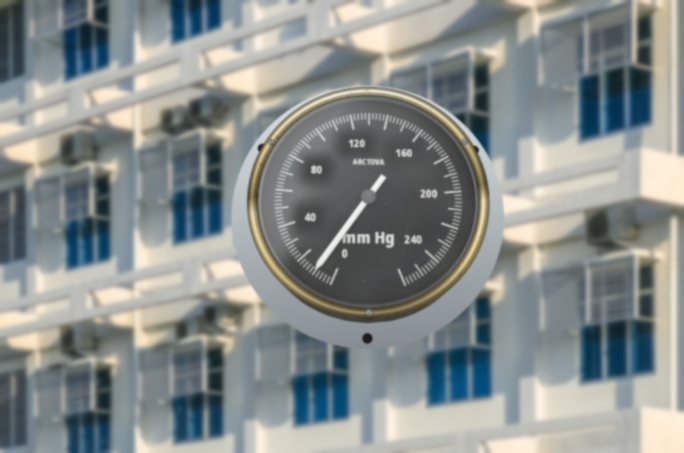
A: 10 mmHg
